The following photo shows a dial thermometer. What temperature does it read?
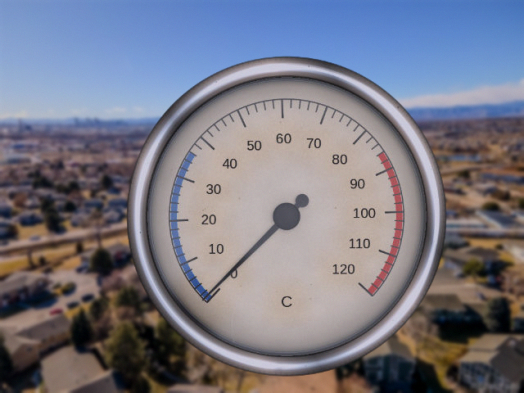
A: 1 °C
